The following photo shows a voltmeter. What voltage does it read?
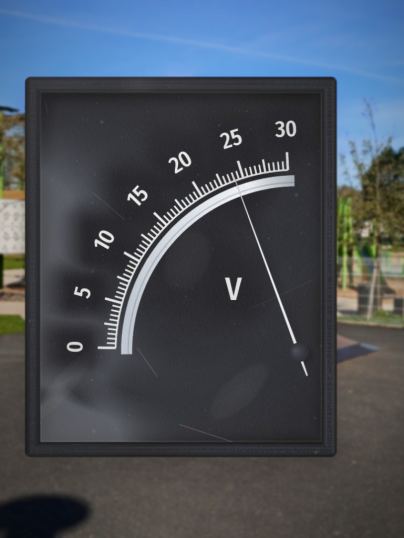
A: 24 V
